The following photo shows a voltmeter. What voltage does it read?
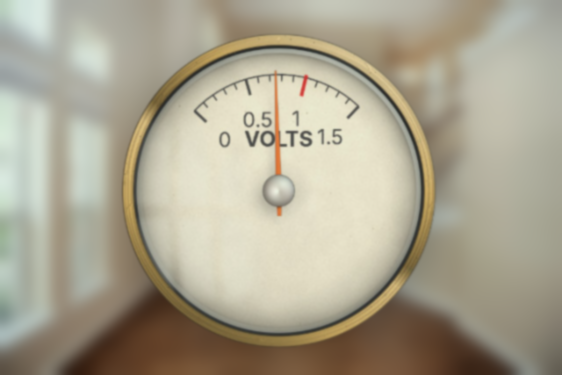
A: 0.75 V
